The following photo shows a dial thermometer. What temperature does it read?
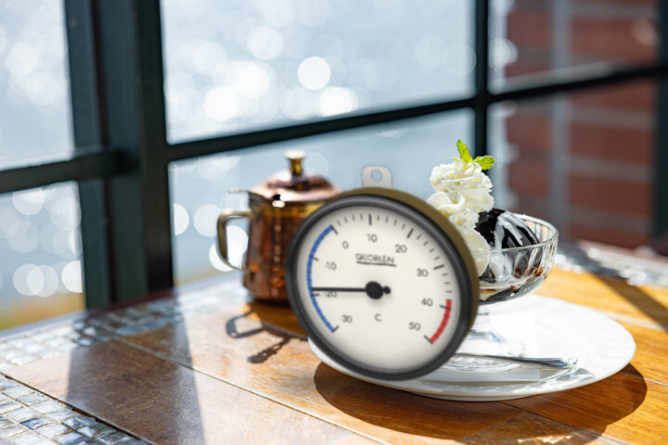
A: -18 °C
